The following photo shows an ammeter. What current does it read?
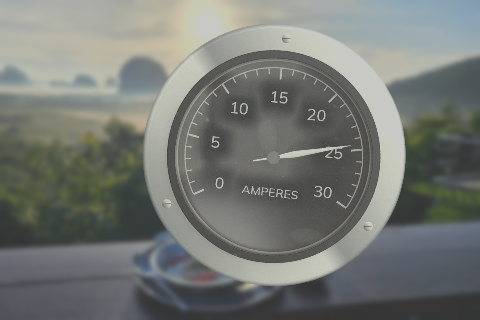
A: 24.5 A
